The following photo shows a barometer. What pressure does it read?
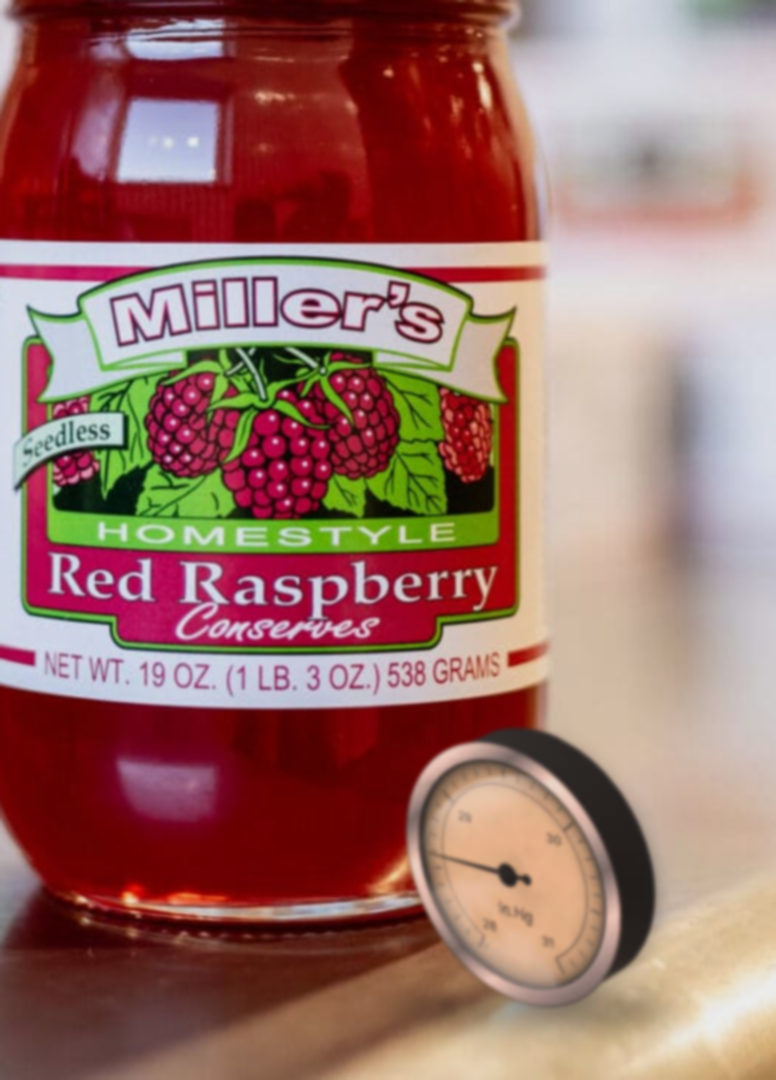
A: 28.6 inHg
